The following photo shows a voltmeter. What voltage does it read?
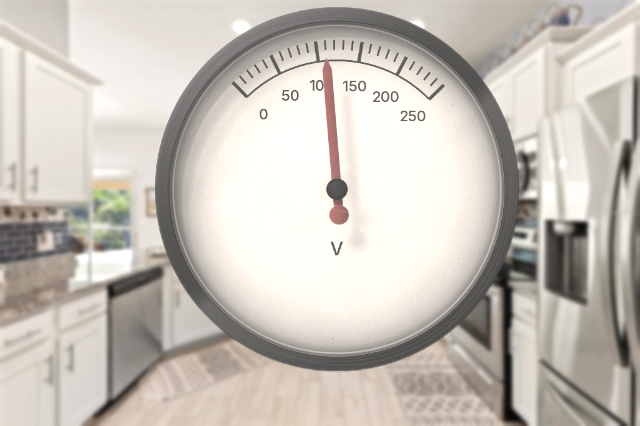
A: 110 V
